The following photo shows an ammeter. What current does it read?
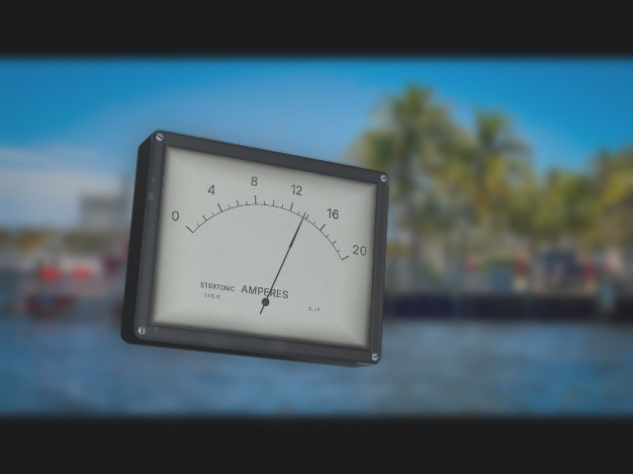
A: 13.5 A
